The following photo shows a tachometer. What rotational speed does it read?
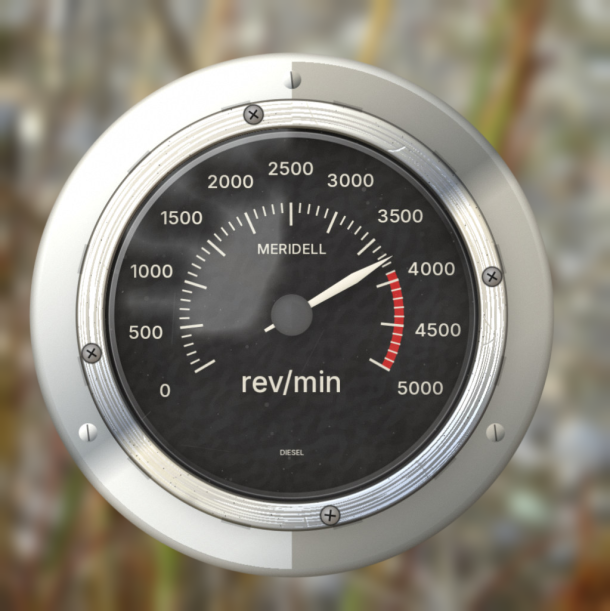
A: 3750 rpm
